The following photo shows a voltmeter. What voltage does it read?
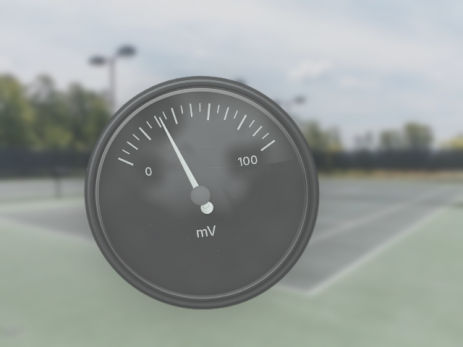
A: 32.5 mV
